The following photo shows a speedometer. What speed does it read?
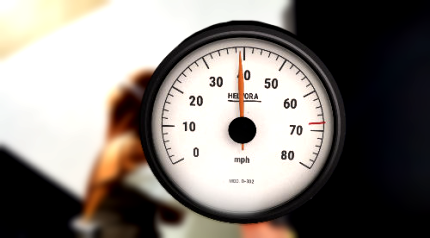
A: 39 mph
